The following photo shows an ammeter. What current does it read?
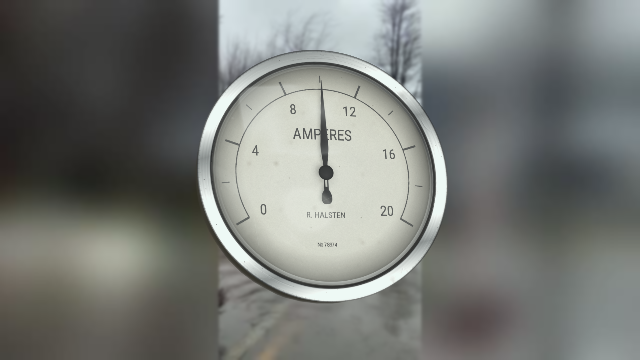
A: 10 A
